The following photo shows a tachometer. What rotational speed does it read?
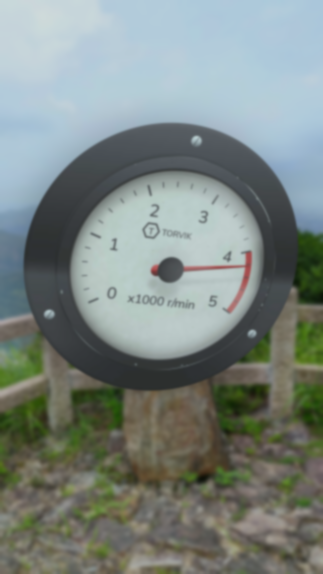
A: 4200 rpm
